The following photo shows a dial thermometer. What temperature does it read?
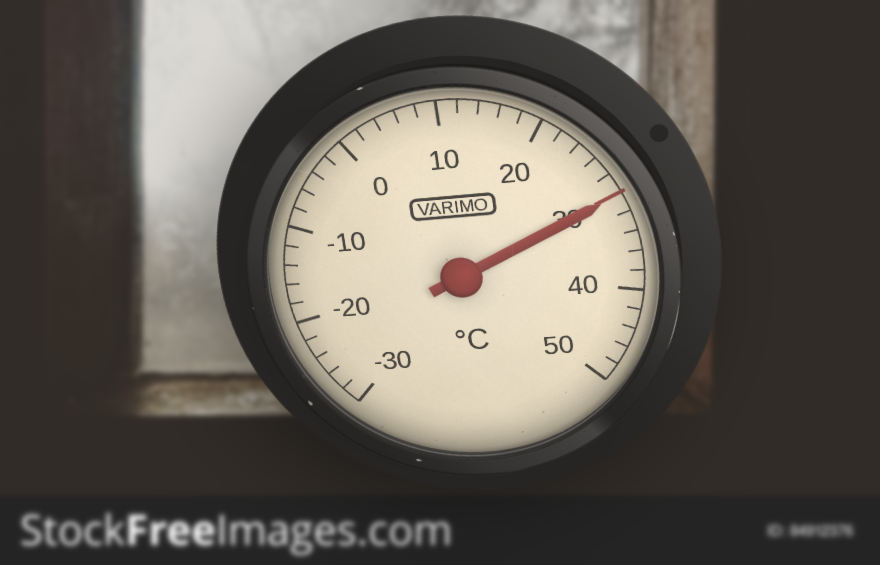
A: 30 °C
